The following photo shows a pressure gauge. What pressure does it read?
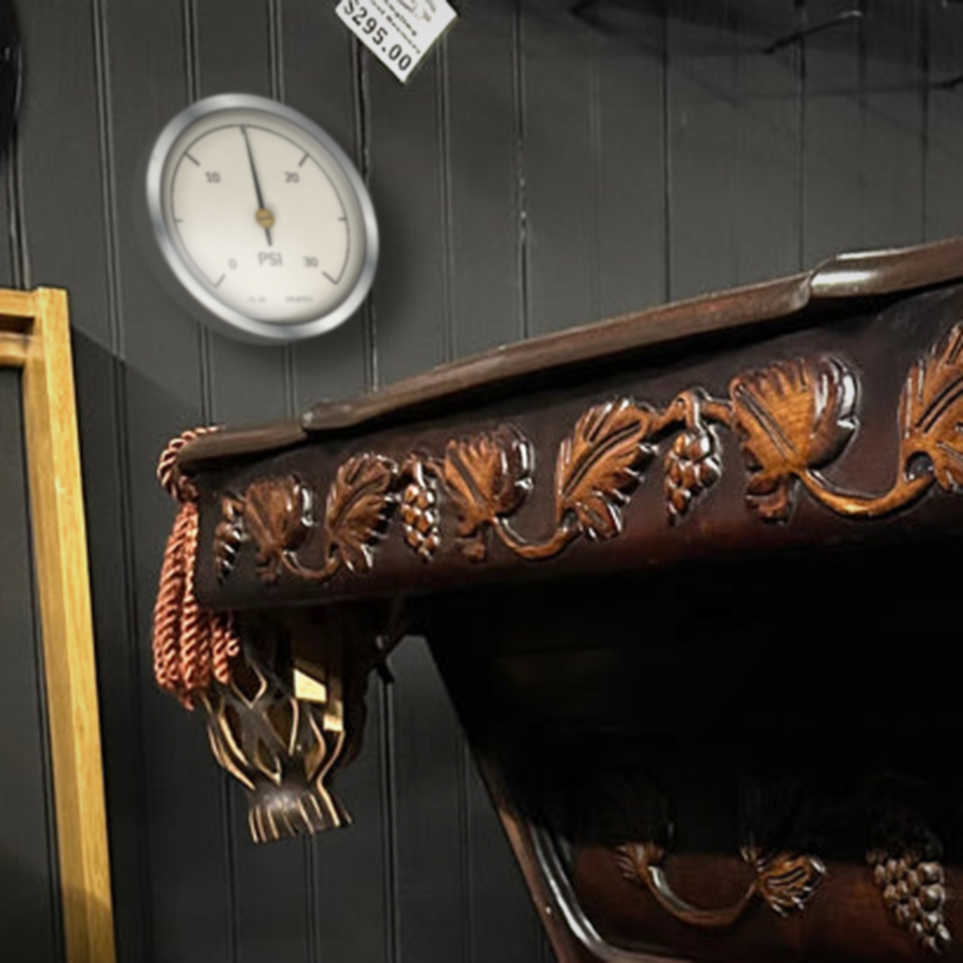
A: 15 psi
